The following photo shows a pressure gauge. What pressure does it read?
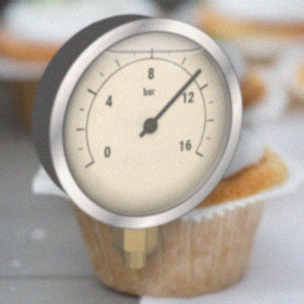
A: 11 bar
